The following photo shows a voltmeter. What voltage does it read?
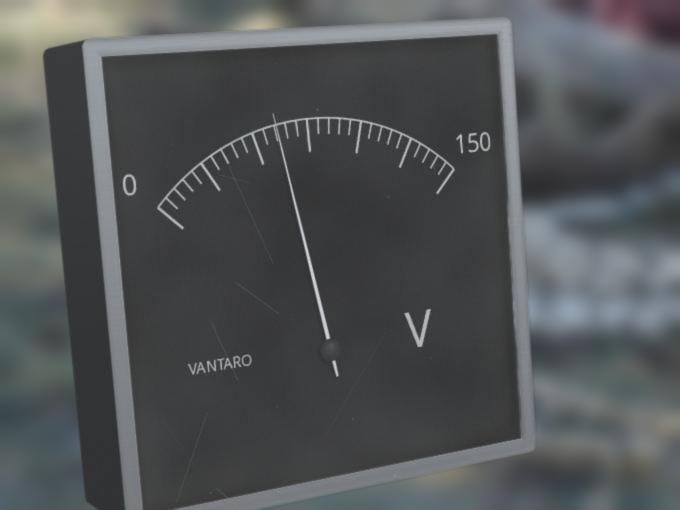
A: 60 V
